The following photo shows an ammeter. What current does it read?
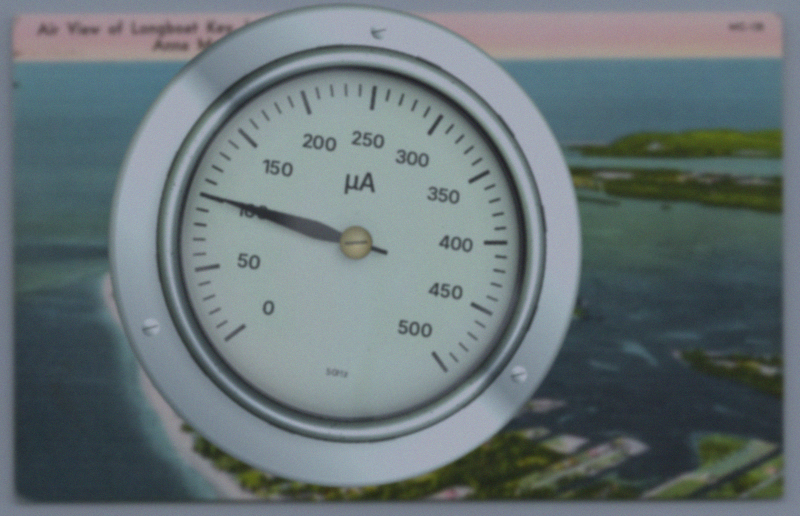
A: 100 µA
